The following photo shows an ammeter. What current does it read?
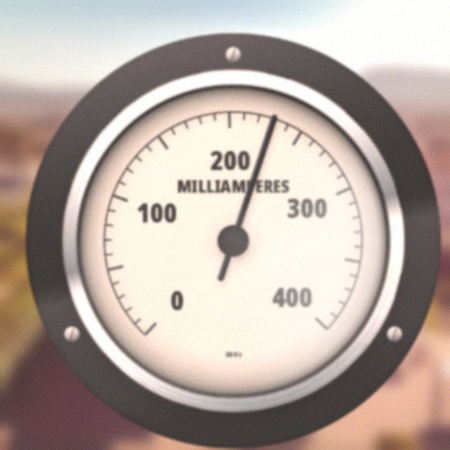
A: 230 mA
